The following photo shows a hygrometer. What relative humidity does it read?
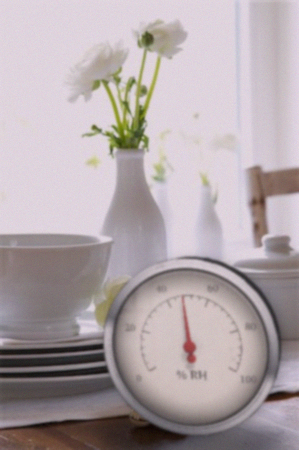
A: 48 %
